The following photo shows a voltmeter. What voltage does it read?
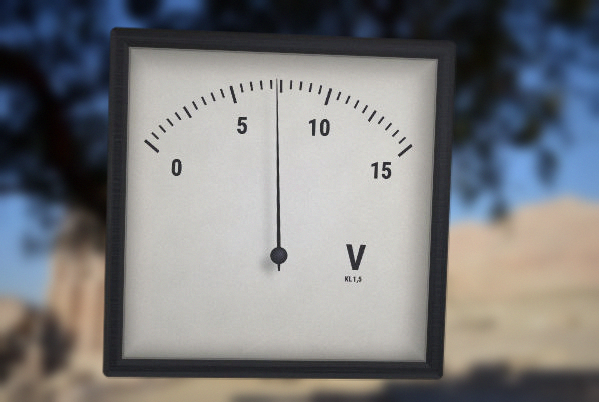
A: 7.25 V
